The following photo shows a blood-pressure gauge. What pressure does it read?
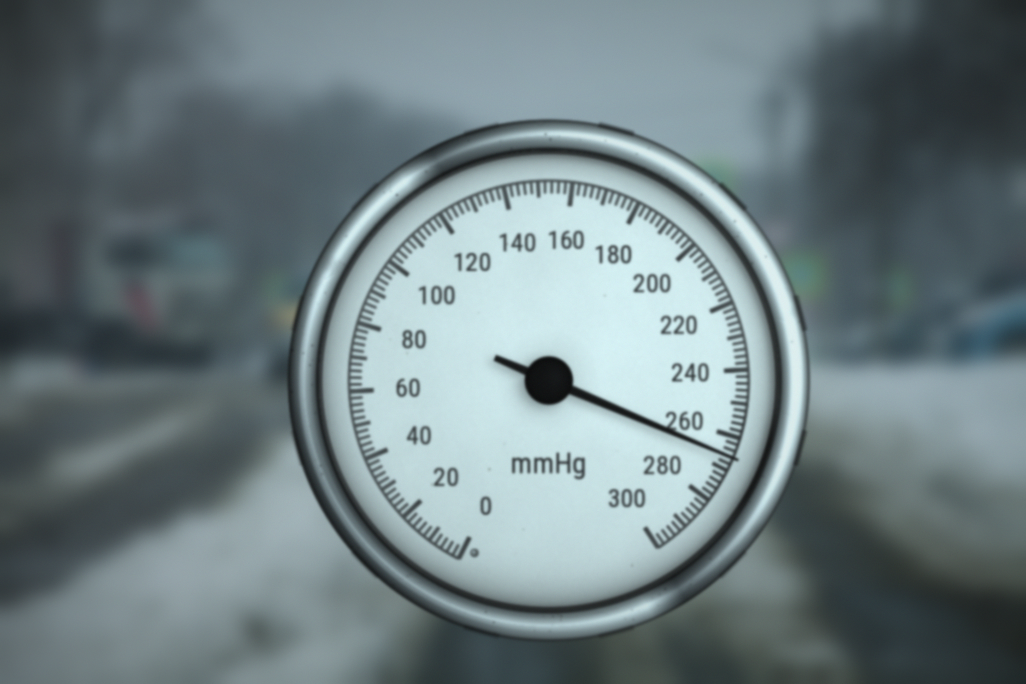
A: 266 mmHg
